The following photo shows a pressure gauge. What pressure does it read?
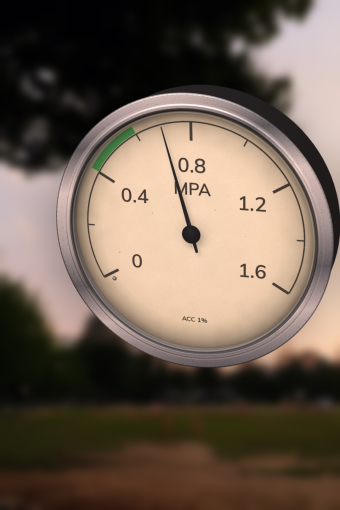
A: 0.7 MPa
